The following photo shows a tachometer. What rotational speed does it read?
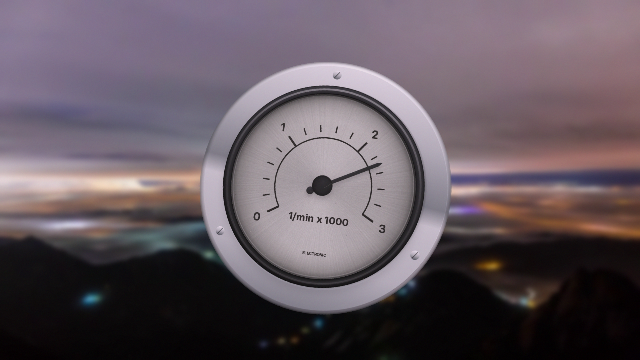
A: 2300 rpm
